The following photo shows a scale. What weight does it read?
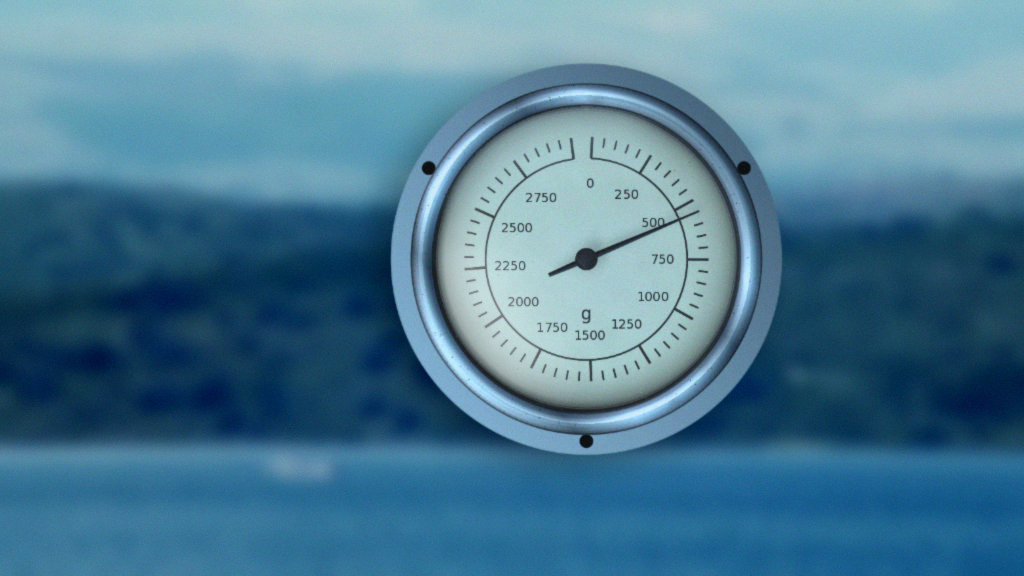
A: 550 g
